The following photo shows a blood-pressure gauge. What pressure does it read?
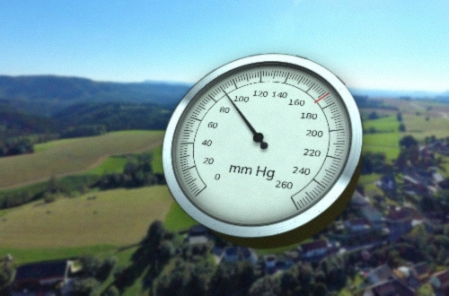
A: 90 mmHg
